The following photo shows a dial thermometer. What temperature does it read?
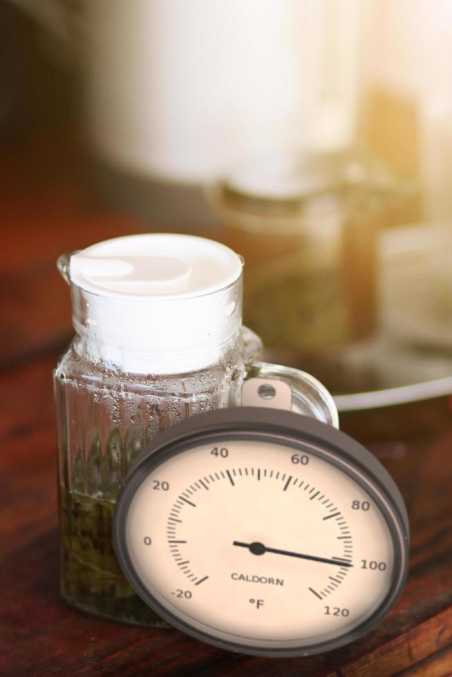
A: 100 °F
